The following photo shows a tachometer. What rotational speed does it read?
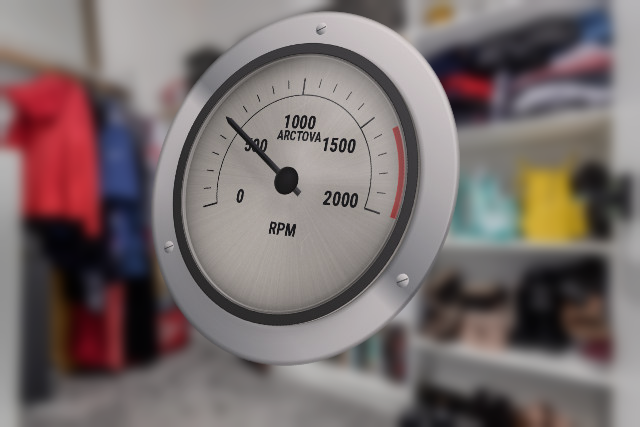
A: 500 rpm
